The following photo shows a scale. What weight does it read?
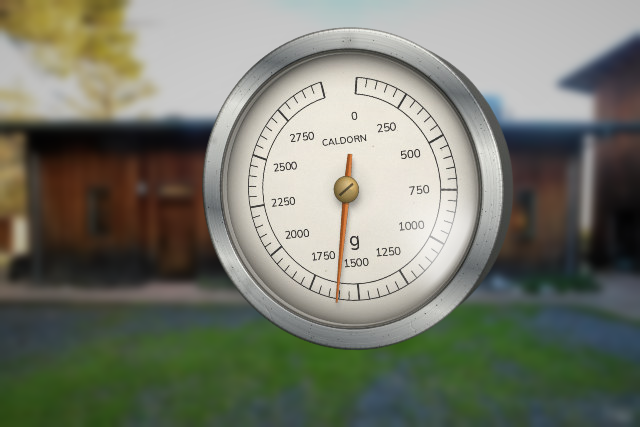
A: 1600 g
